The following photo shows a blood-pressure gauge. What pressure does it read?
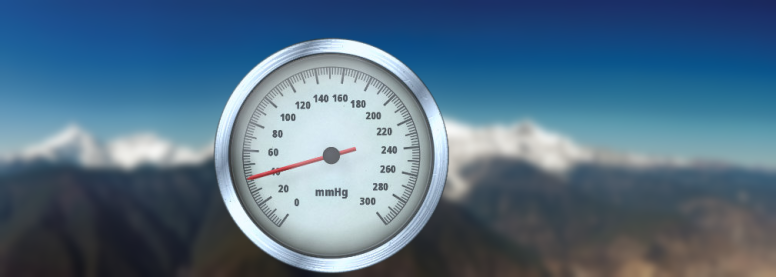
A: 40 mmHg
